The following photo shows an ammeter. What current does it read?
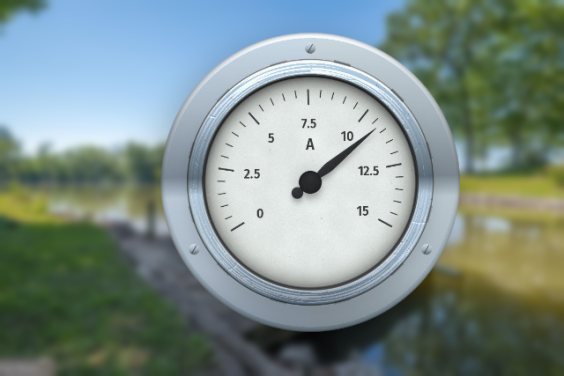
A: 10.75 A
